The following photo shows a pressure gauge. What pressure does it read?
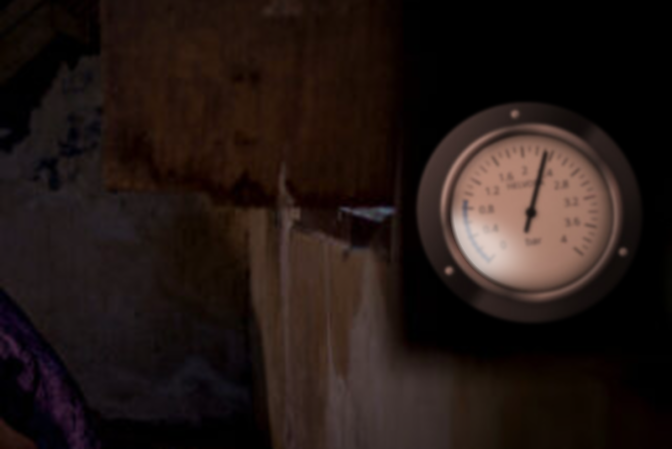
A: 2.3 bar
